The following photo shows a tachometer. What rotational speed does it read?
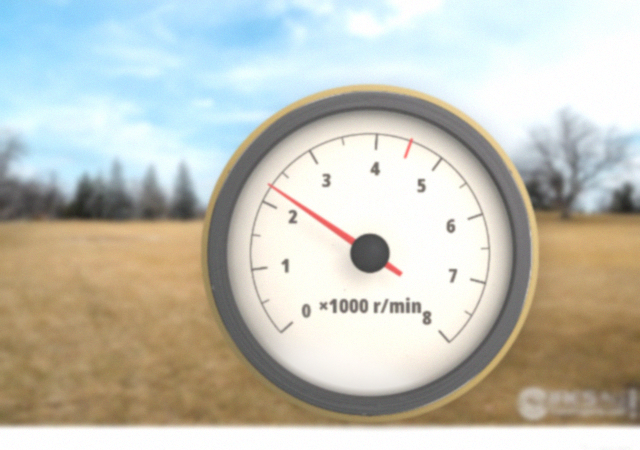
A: 2250 rpm
